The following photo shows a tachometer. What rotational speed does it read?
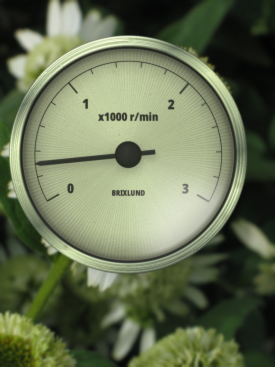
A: 300 rpm
